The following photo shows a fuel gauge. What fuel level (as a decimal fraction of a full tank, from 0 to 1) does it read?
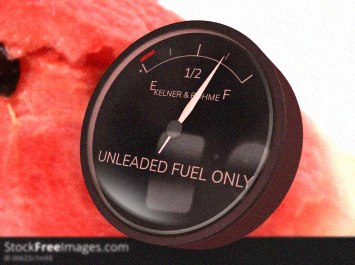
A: 0.75
